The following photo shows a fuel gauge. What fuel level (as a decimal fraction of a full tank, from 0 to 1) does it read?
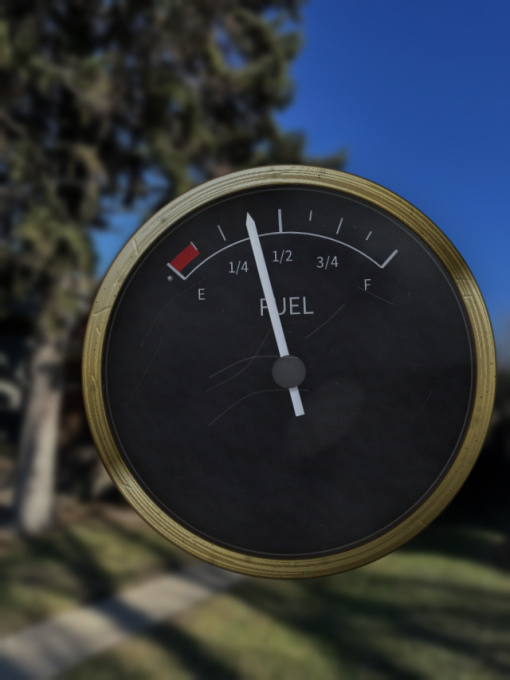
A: 0.375
